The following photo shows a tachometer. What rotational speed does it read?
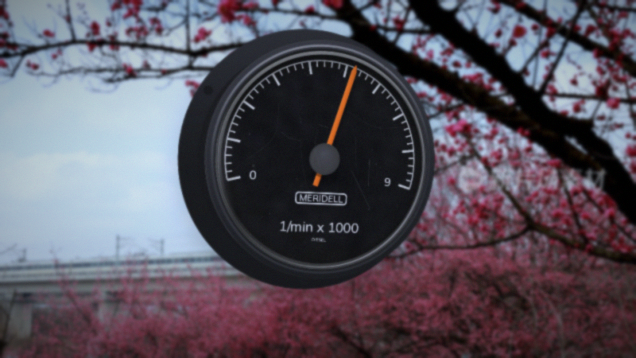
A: 5200 rpm
